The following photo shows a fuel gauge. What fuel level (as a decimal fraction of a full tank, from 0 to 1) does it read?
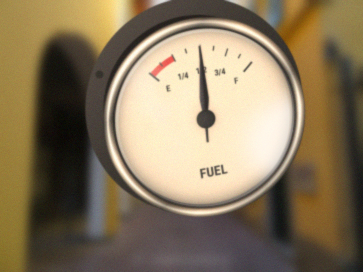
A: 0.5
